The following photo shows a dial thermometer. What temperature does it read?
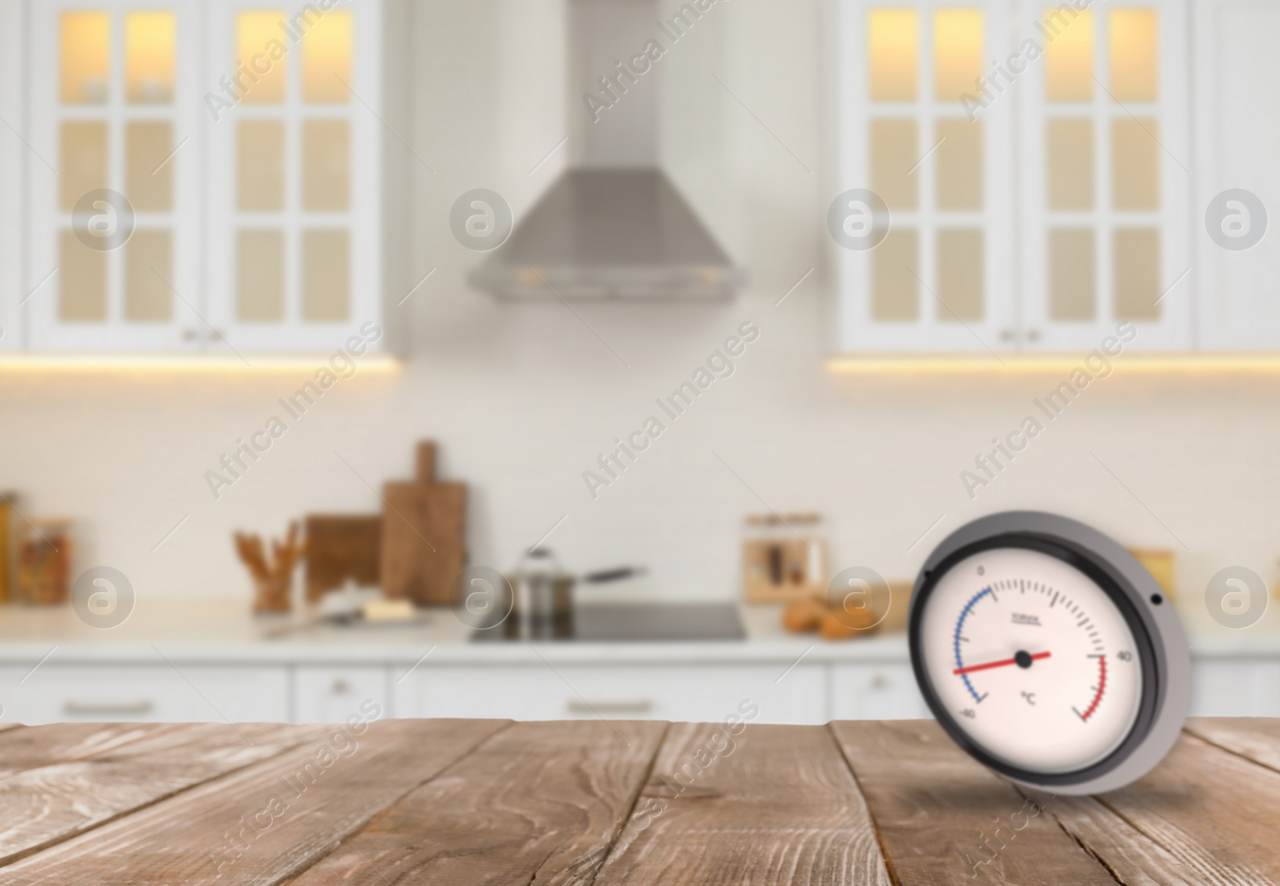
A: -30 °C
